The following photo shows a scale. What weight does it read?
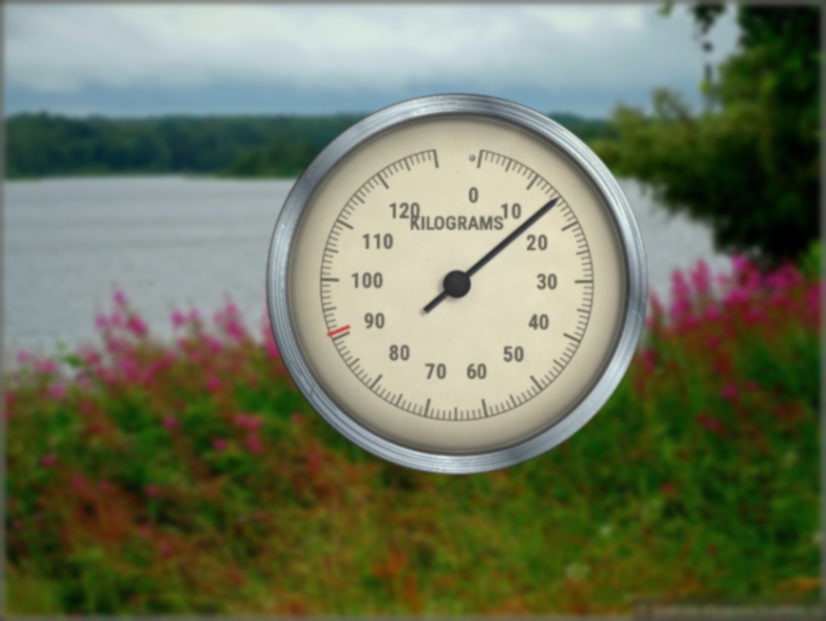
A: 15 kg
